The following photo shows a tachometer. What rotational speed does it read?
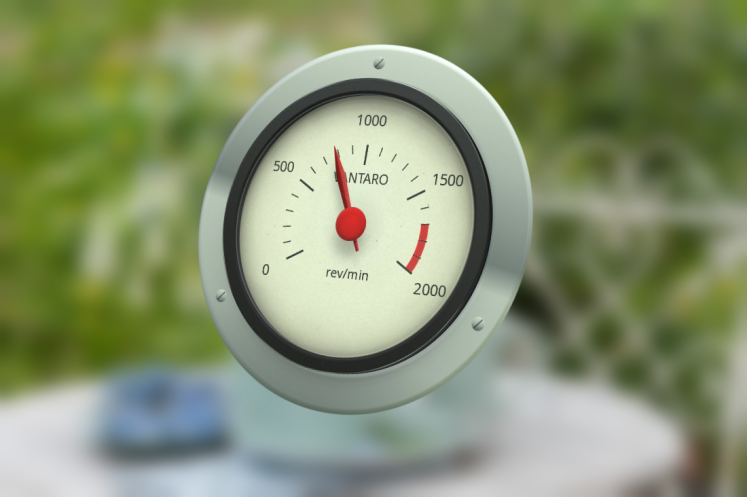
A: 800 rpm
